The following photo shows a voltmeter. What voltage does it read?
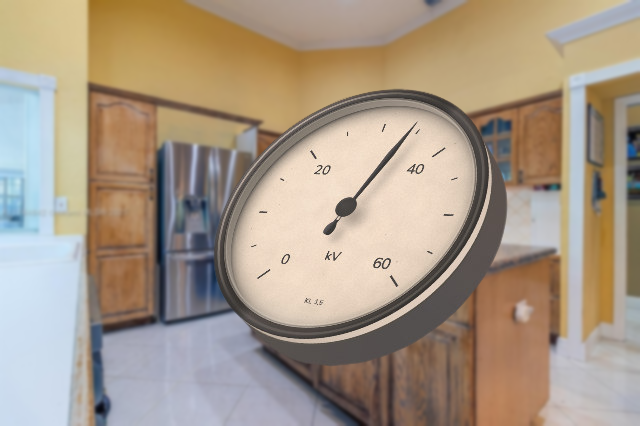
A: 35 kV
